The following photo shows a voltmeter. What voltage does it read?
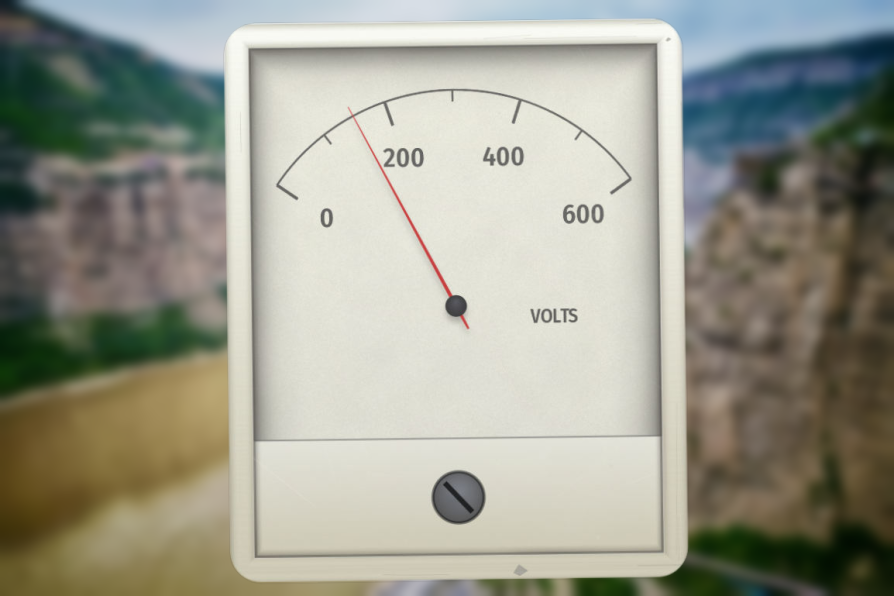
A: 150 V
